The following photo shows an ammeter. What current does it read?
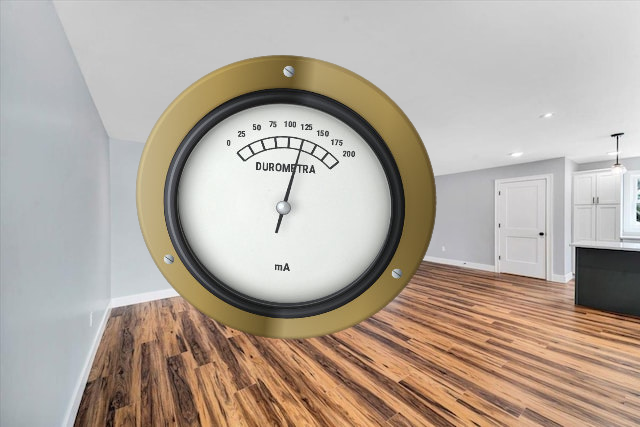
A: 125 mA
